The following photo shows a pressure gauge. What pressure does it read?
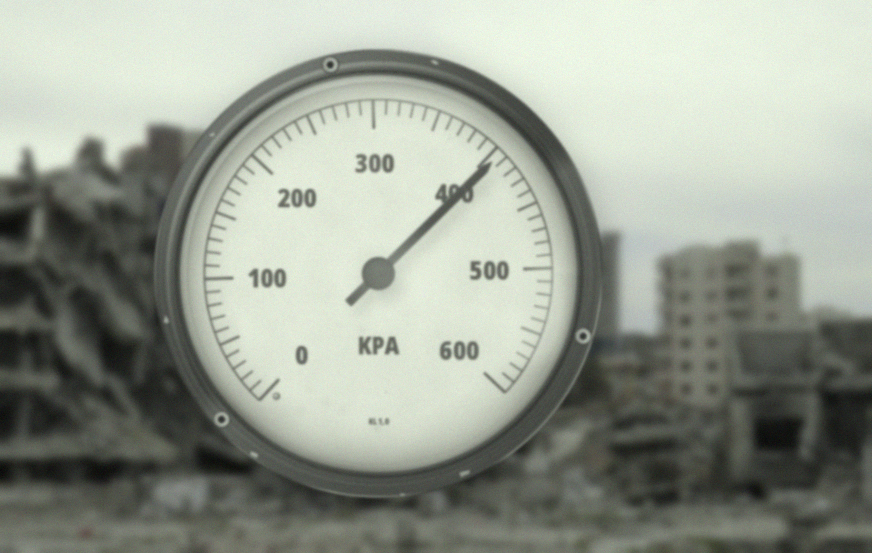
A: 405 kPa
